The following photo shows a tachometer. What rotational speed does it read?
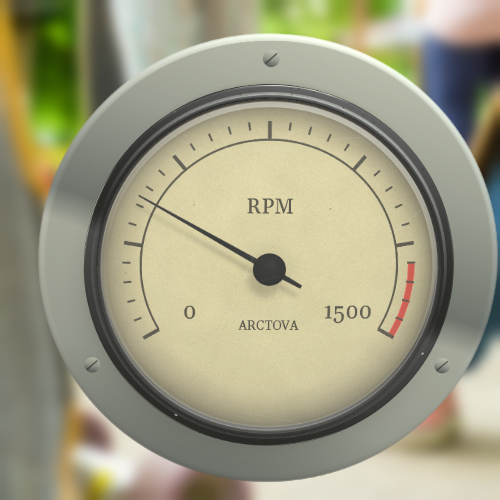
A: 375 rpm
